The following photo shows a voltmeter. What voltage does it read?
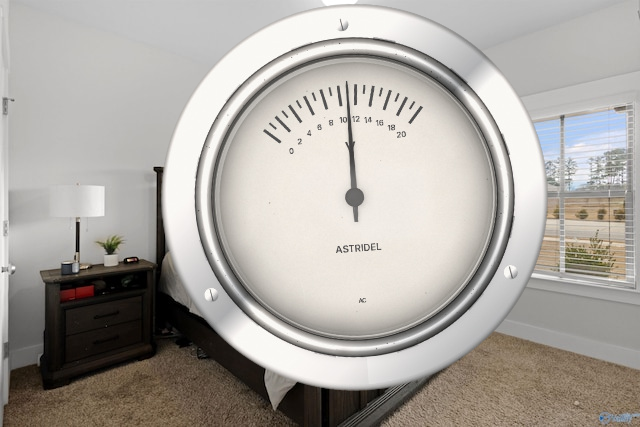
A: 11 V
